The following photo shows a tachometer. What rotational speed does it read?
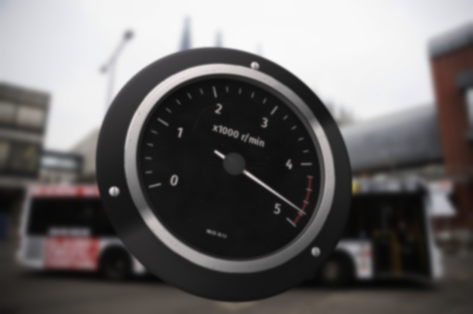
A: 4800 rpm
